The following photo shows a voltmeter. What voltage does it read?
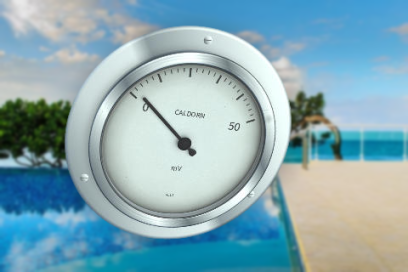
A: 2 mV
